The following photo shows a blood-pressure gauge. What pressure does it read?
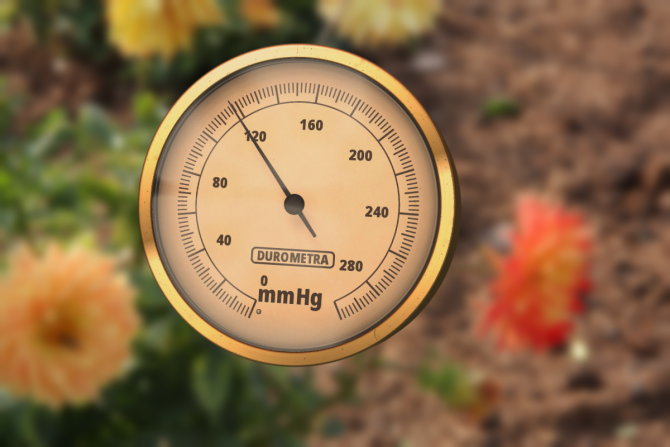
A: 118 mmHg
